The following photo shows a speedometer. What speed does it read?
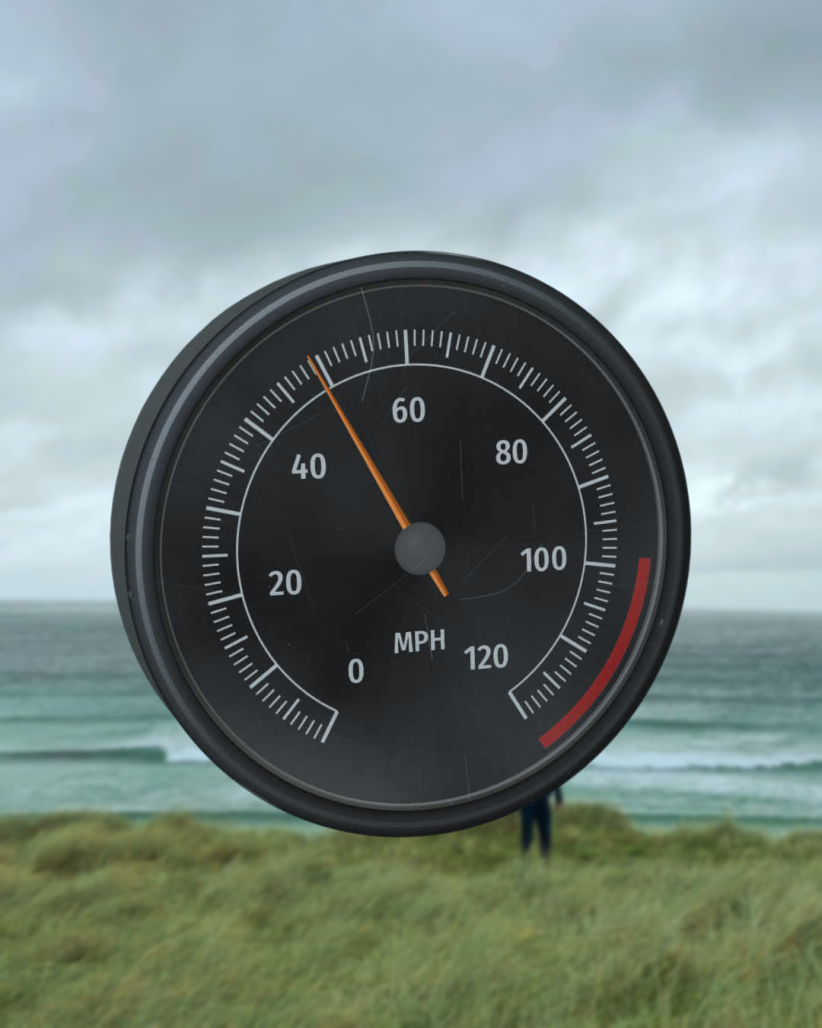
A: 49 mph
